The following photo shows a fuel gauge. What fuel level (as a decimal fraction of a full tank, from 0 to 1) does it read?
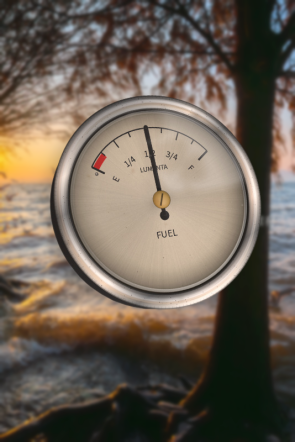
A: 0.5
